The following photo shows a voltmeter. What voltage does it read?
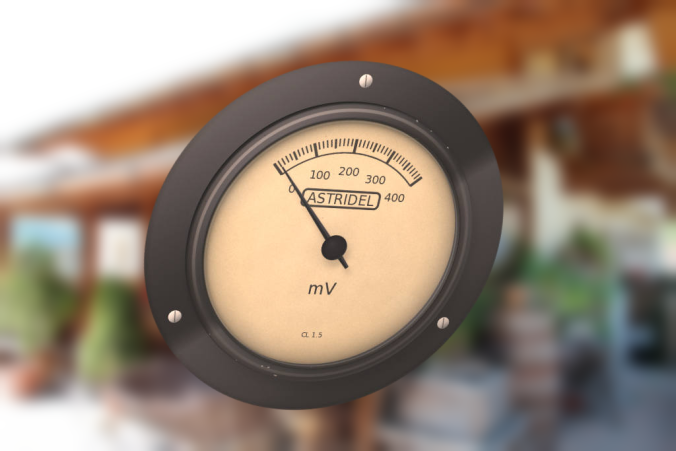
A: 10 mV
